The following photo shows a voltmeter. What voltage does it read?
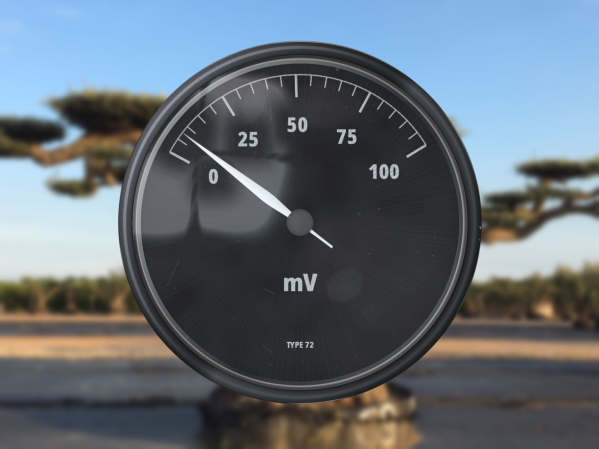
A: 7.5 mV
